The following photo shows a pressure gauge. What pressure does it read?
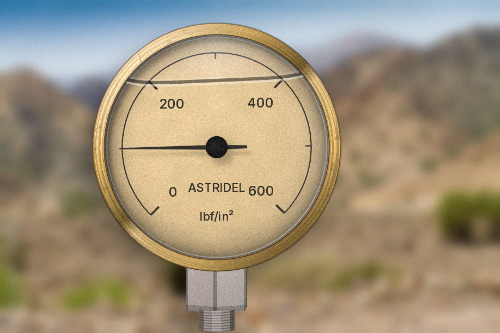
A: 100 psi
